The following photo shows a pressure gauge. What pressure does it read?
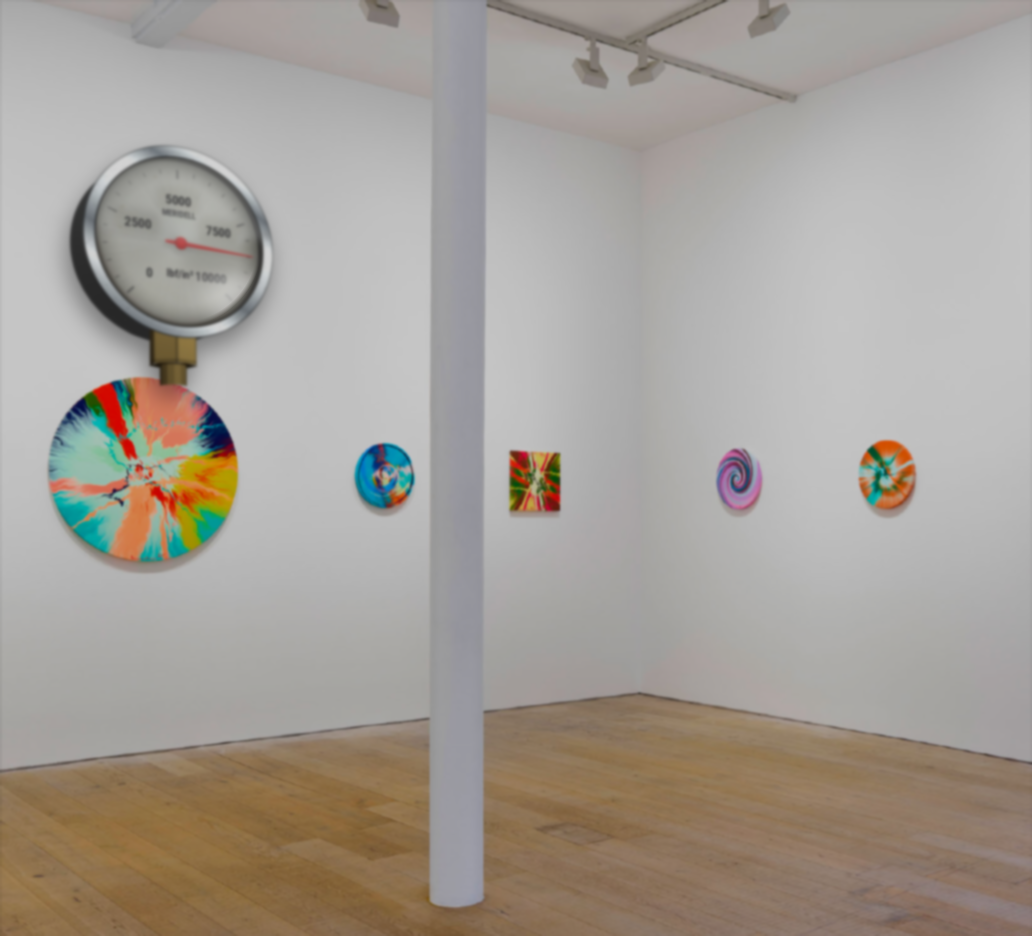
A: 8500 psi
